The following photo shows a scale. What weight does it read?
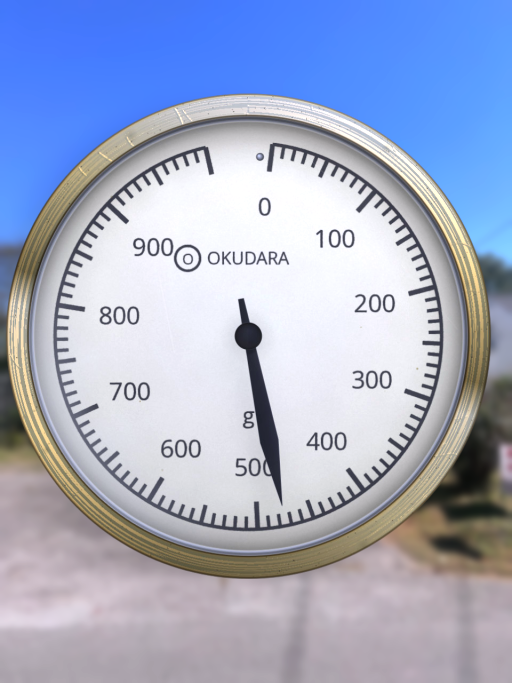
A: 475 g
